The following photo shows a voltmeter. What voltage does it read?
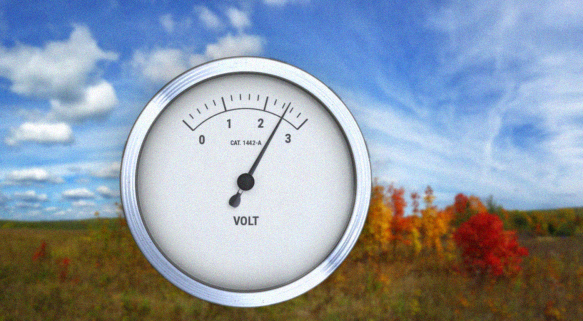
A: 2.5 V
